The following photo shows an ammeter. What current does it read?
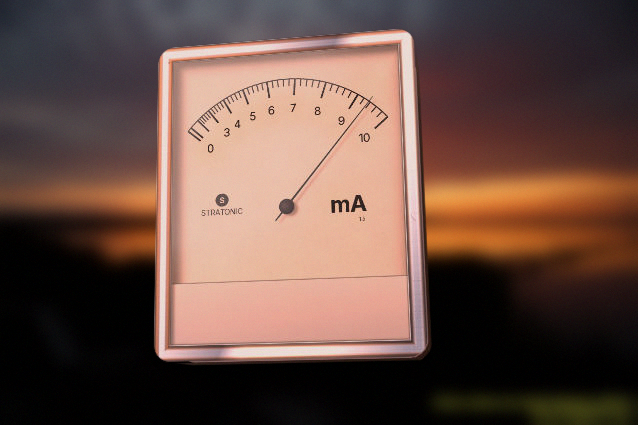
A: 9.4 mA
